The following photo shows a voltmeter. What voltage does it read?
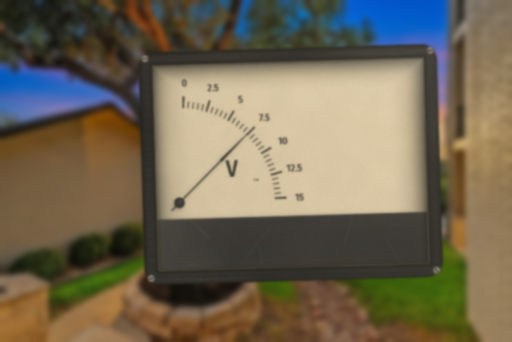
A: 7.5 V
